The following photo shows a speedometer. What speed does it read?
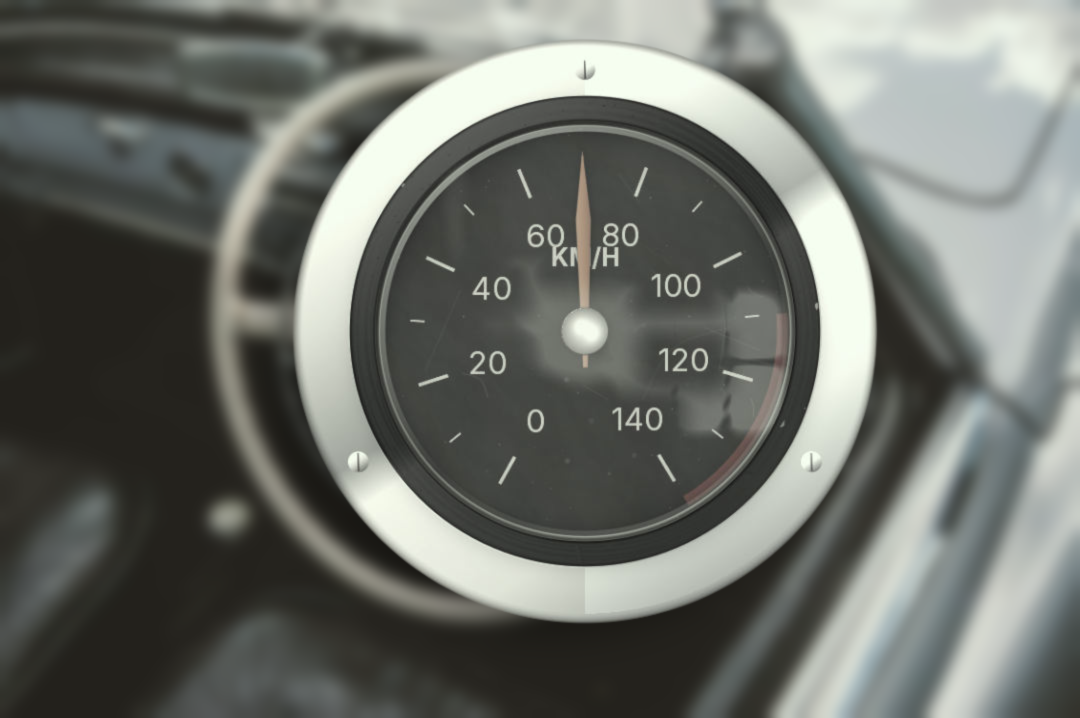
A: 70 km/h
